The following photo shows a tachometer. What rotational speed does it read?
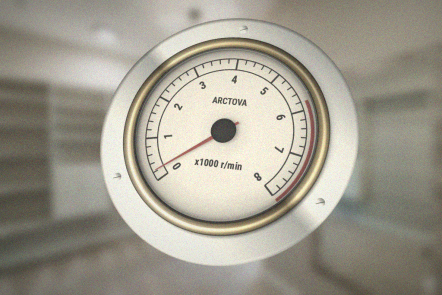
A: 200 rpm
